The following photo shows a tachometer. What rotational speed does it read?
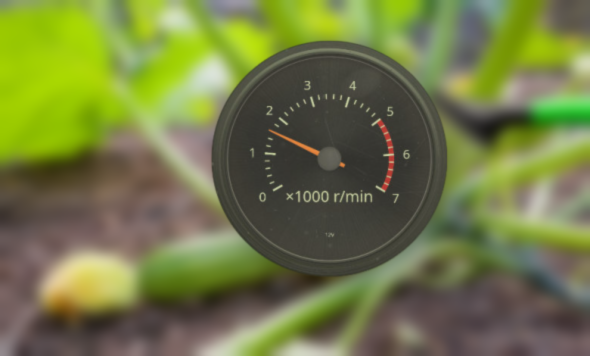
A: 1600 rpm
